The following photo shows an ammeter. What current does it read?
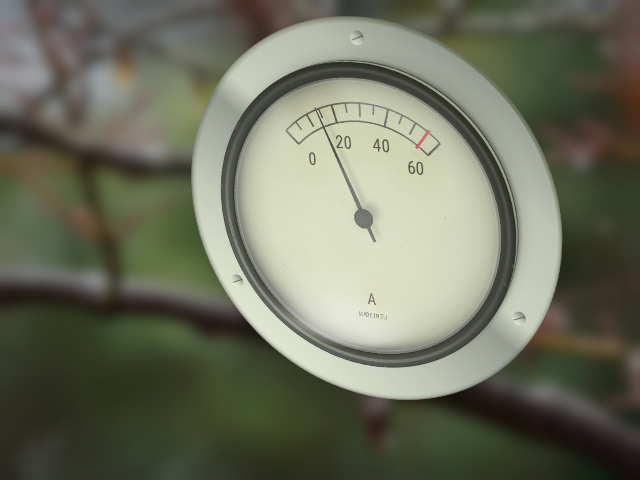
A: 15 A
